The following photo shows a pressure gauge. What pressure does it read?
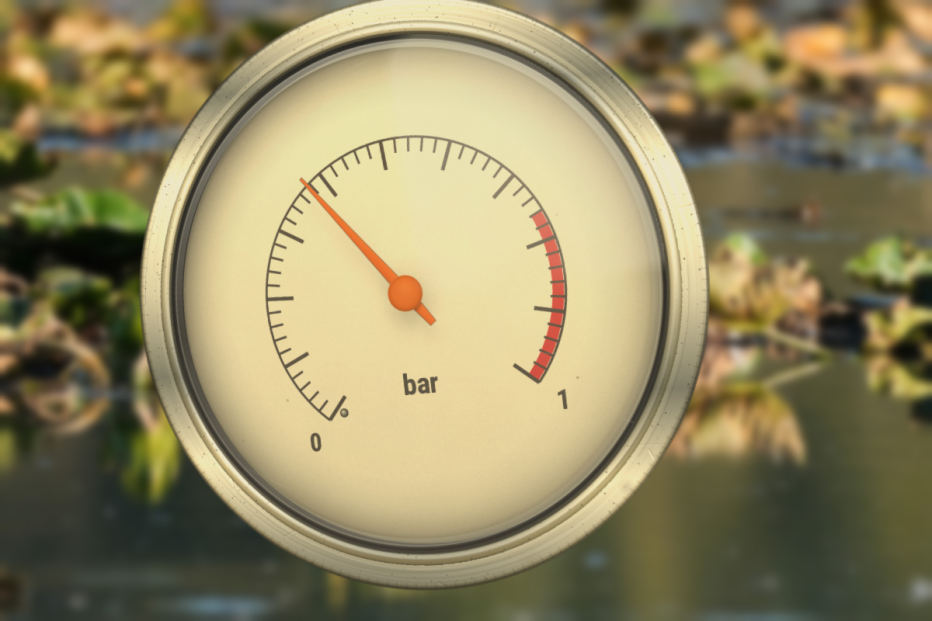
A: 0.38 bar
